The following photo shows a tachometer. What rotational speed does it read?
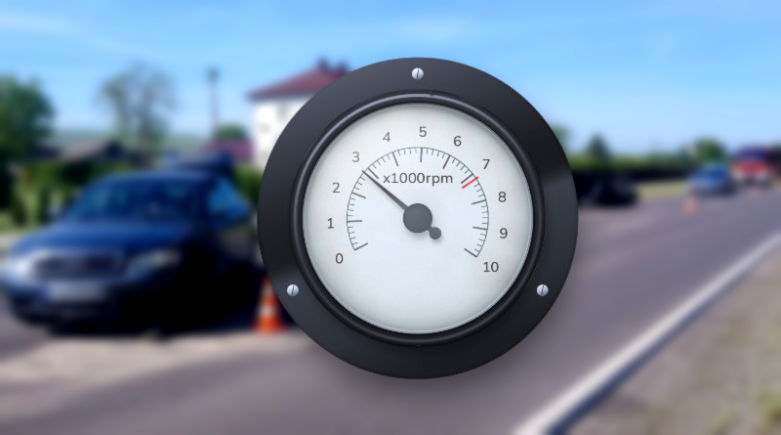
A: 2800 rpm
